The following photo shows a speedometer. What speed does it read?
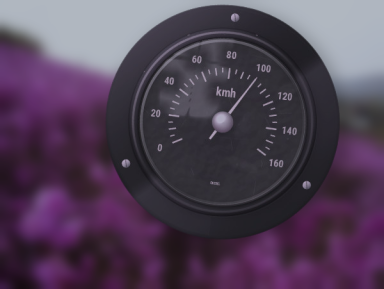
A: 100 km/h
